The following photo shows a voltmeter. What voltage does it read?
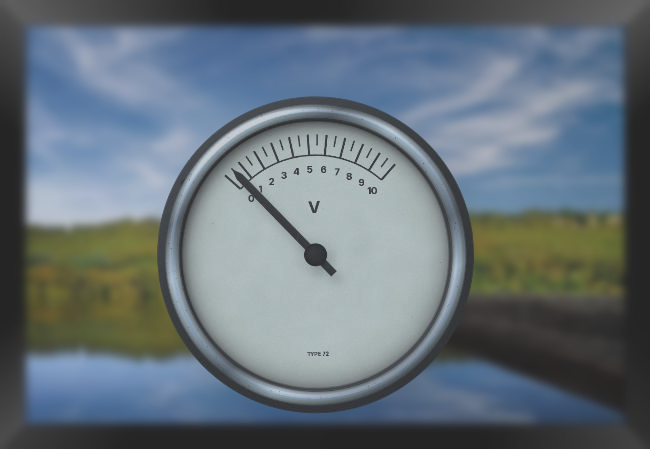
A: 0.5 V
